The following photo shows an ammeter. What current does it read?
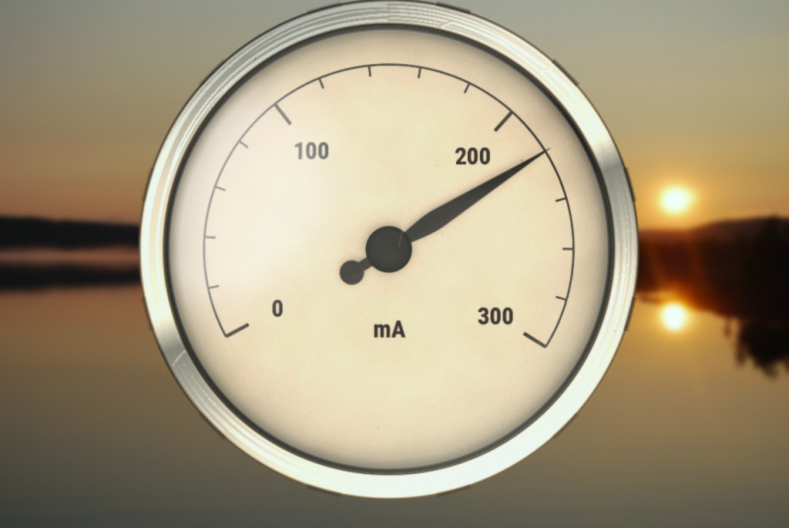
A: 220 mA
